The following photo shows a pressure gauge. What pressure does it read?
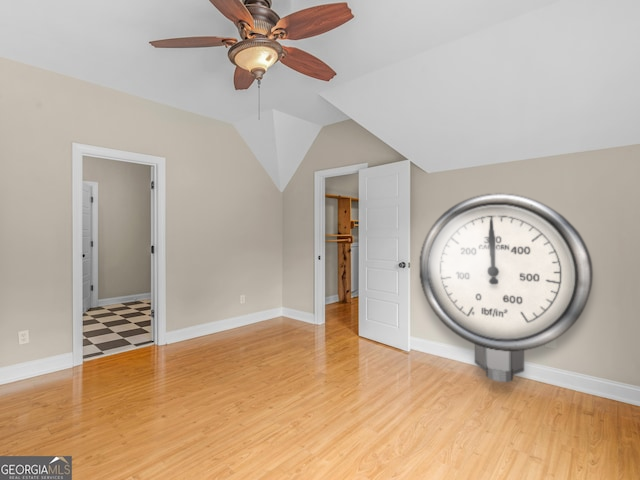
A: 300 psi
